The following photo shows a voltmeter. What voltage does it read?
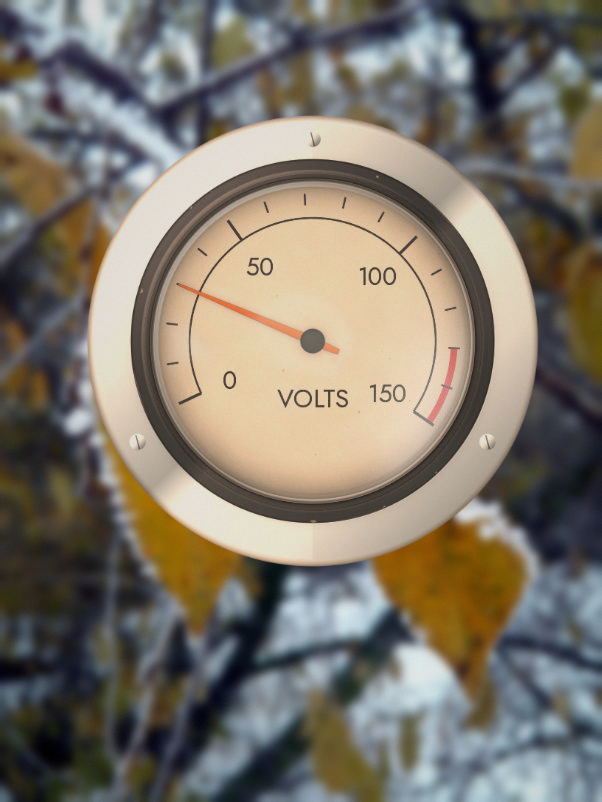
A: 30 V
